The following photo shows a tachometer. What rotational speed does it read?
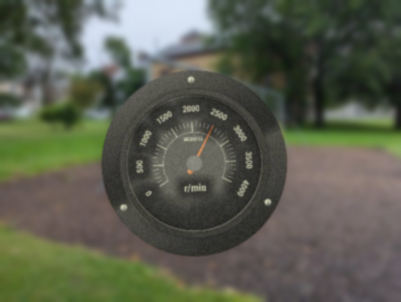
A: 2500 rpm
